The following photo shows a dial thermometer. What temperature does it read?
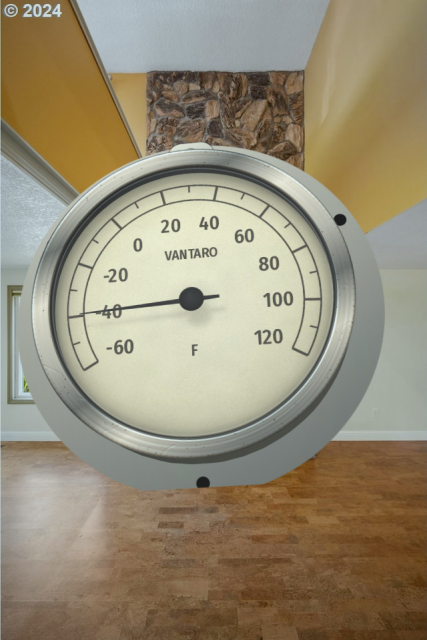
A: -40 °F
